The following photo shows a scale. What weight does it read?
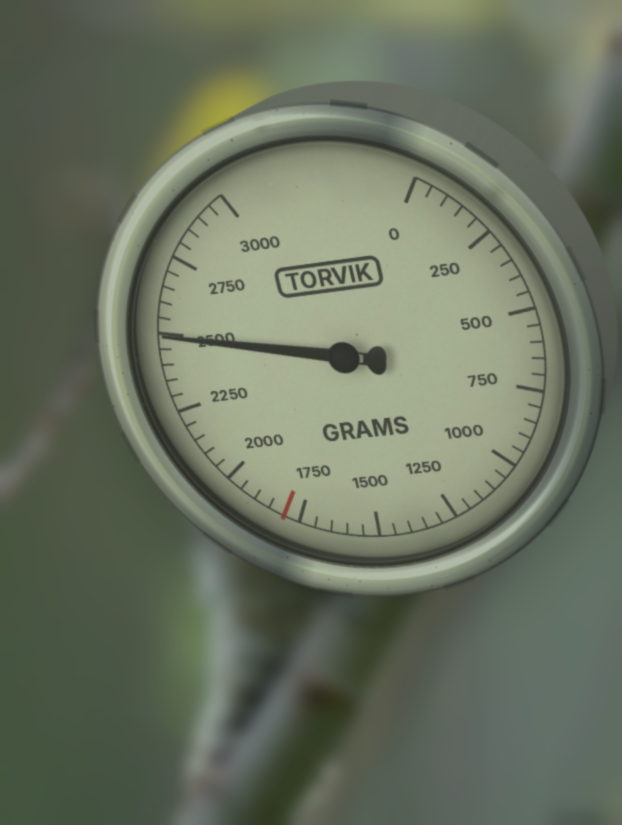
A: 2500 g
